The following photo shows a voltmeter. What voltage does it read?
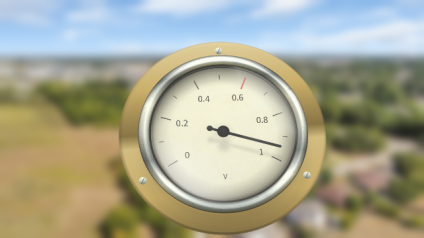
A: 0.95 V
